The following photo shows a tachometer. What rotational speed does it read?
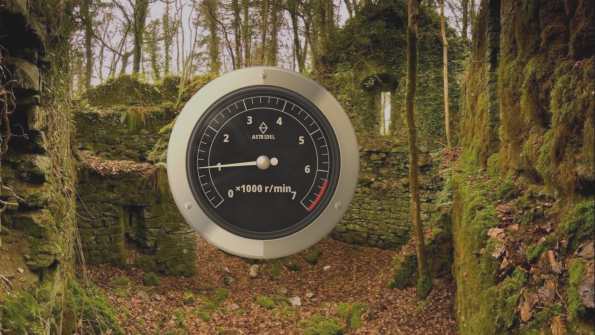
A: 1000 rpm
